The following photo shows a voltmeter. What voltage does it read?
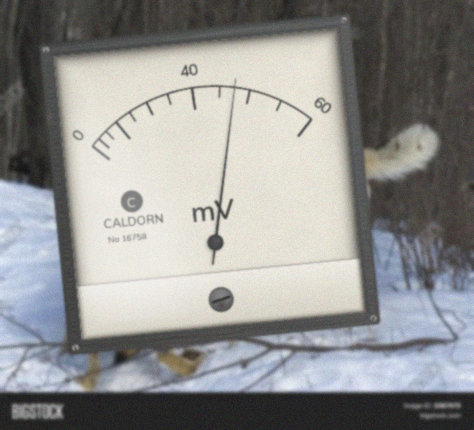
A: 47.5 mV
